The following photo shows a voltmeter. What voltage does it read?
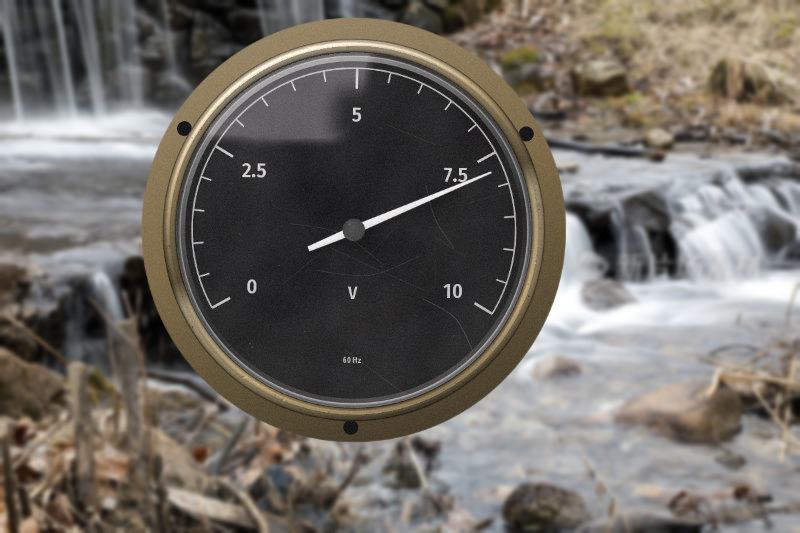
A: 7.75 V
